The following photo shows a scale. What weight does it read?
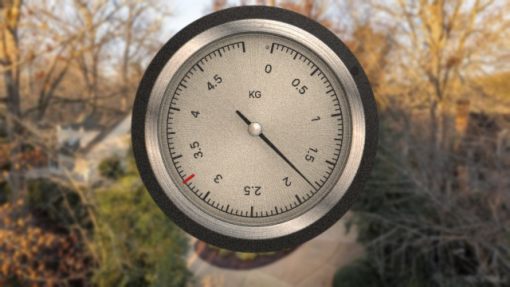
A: 1.8 kg
